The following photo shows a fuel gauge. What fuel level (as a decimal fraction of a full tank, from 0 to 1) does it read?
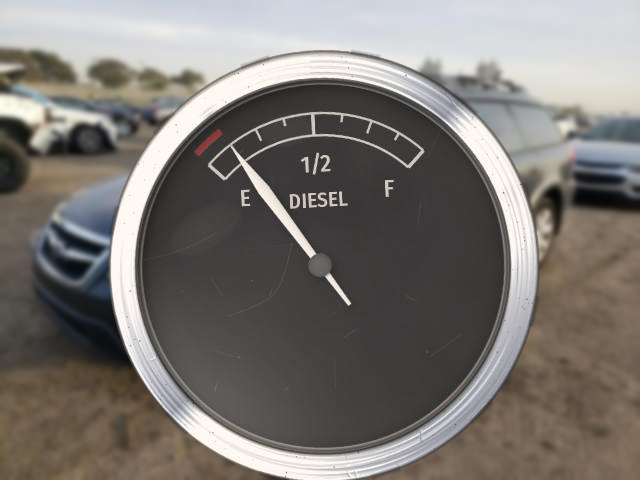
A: 0.125
